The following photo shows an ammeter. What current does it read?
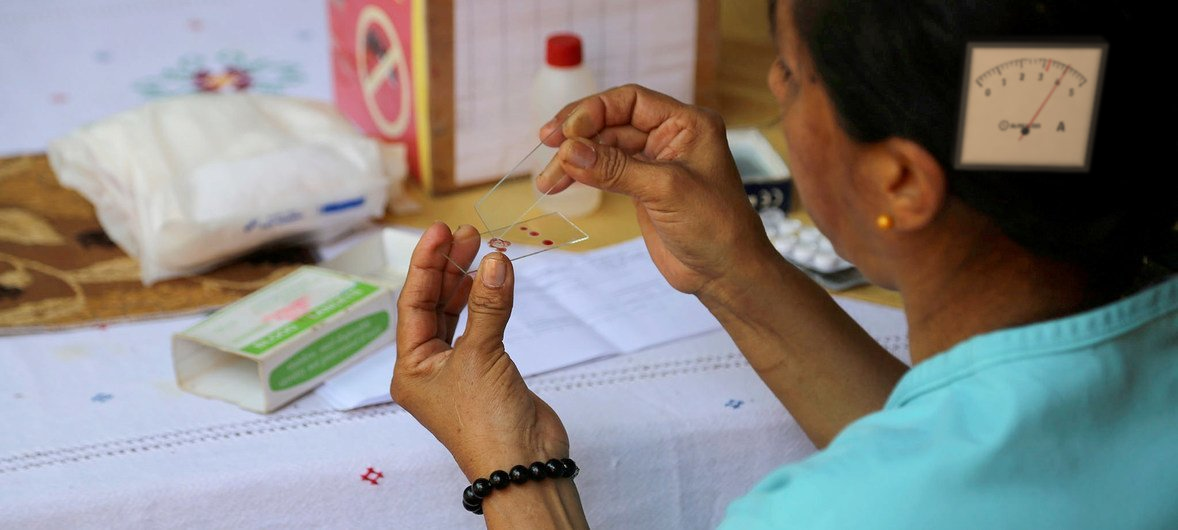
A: 4 A
